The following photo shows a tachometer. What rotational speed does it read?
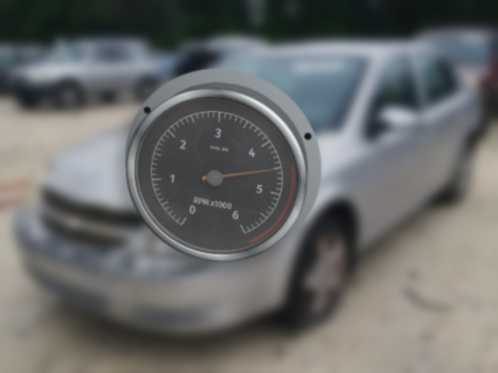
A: 4500 rpm
